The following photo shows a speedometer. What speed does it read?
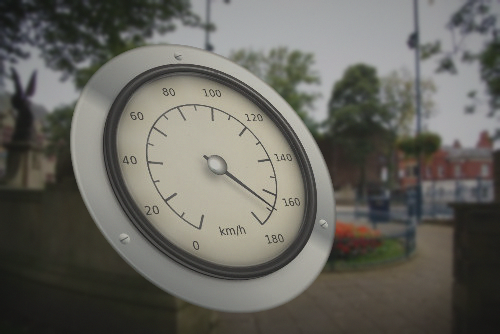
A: 170 km/h
